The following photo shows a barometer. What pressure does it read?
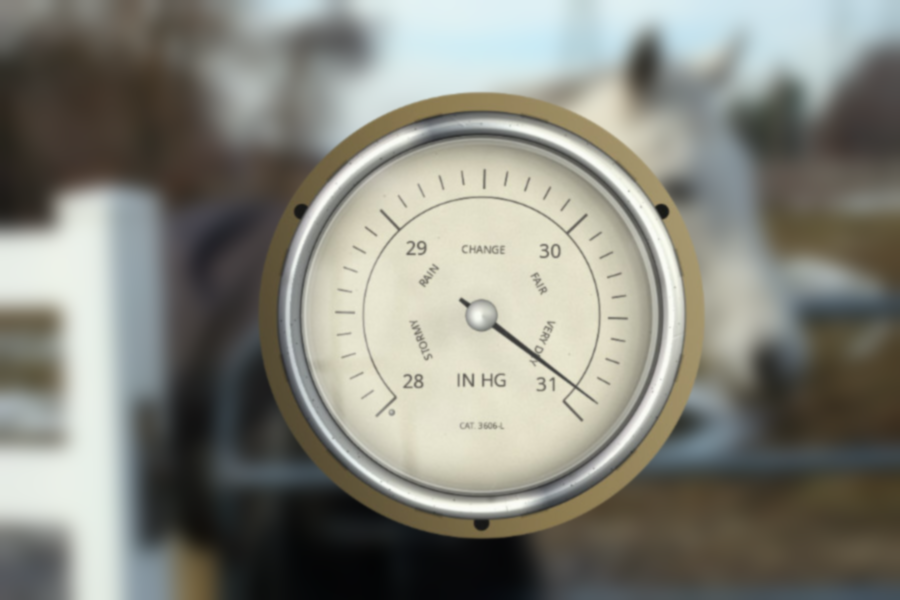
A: 30.9 inHg
